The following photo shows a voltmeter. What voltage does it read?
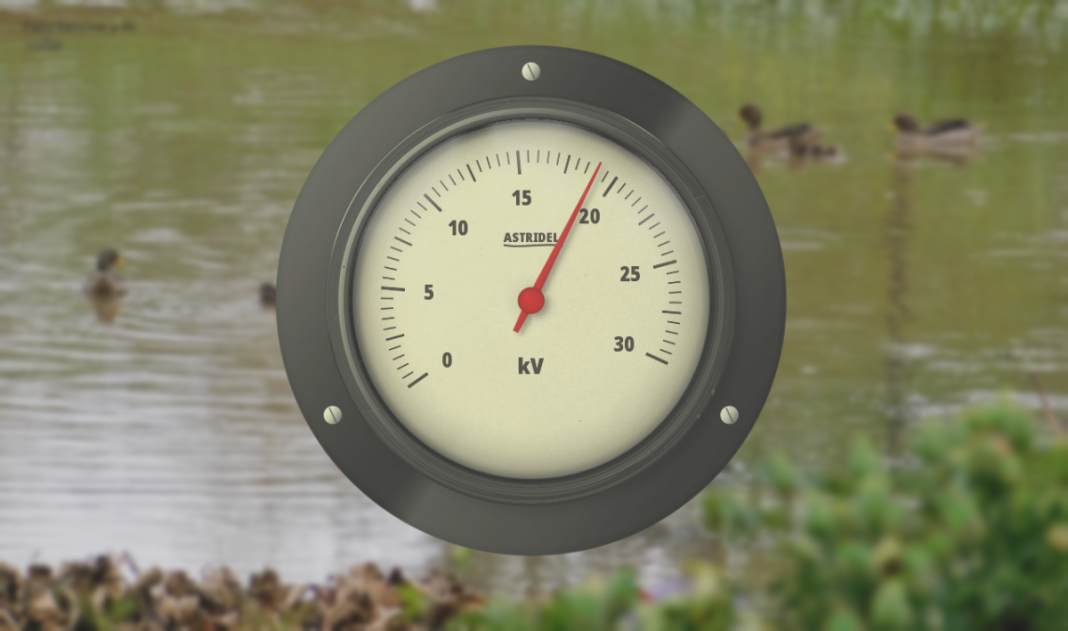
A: 19 kV
